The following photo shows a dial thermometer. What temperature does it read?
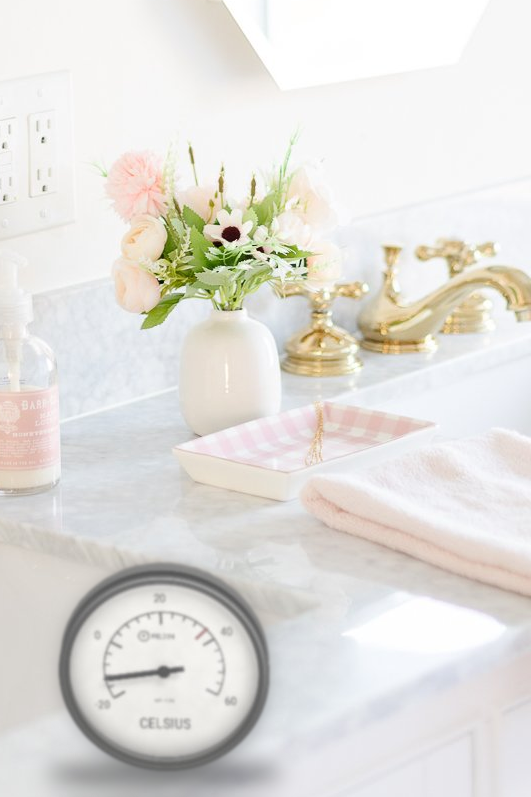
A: -12 °C
